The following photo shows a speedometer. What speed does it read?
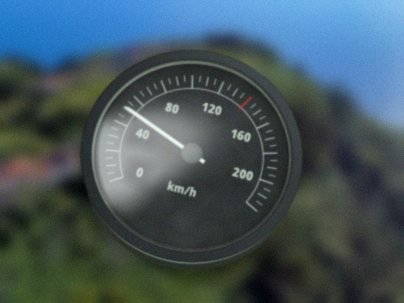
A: 50 km/h
